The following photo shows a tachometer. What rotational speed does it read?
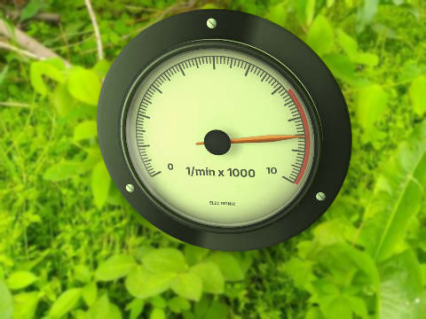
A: 8500 rpm
